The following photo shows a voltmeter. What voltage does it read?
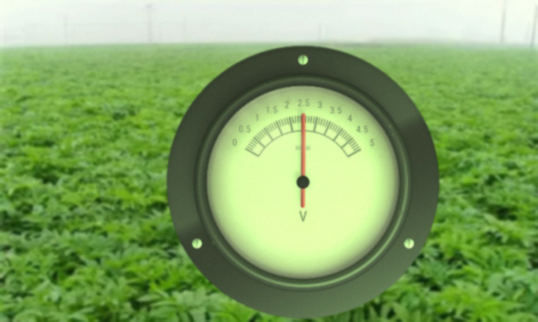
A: 2.5 V
